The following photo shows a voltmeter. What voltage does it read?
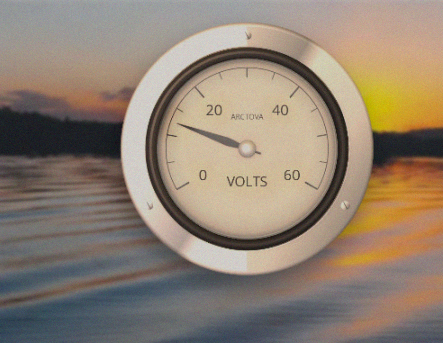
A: 12.5 V
